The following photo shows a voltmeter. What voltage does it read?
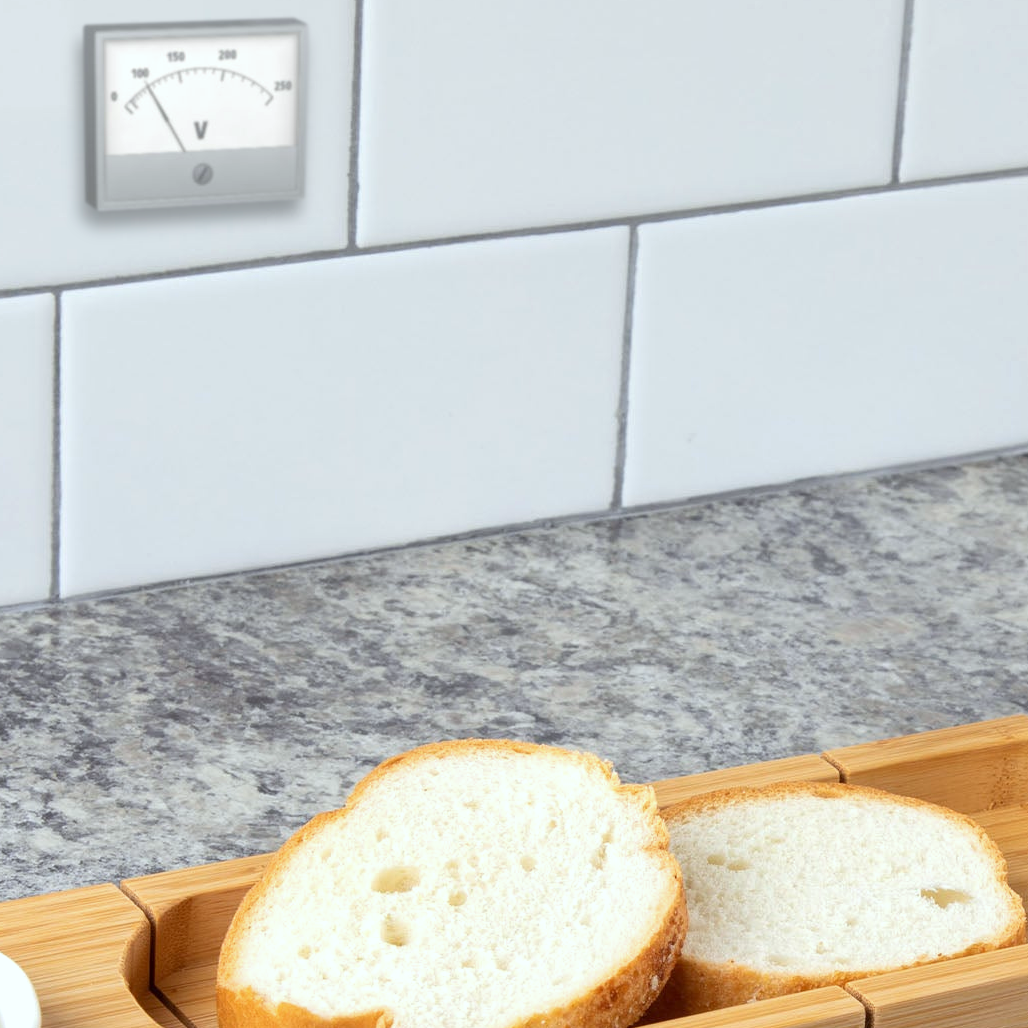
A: 100 V
